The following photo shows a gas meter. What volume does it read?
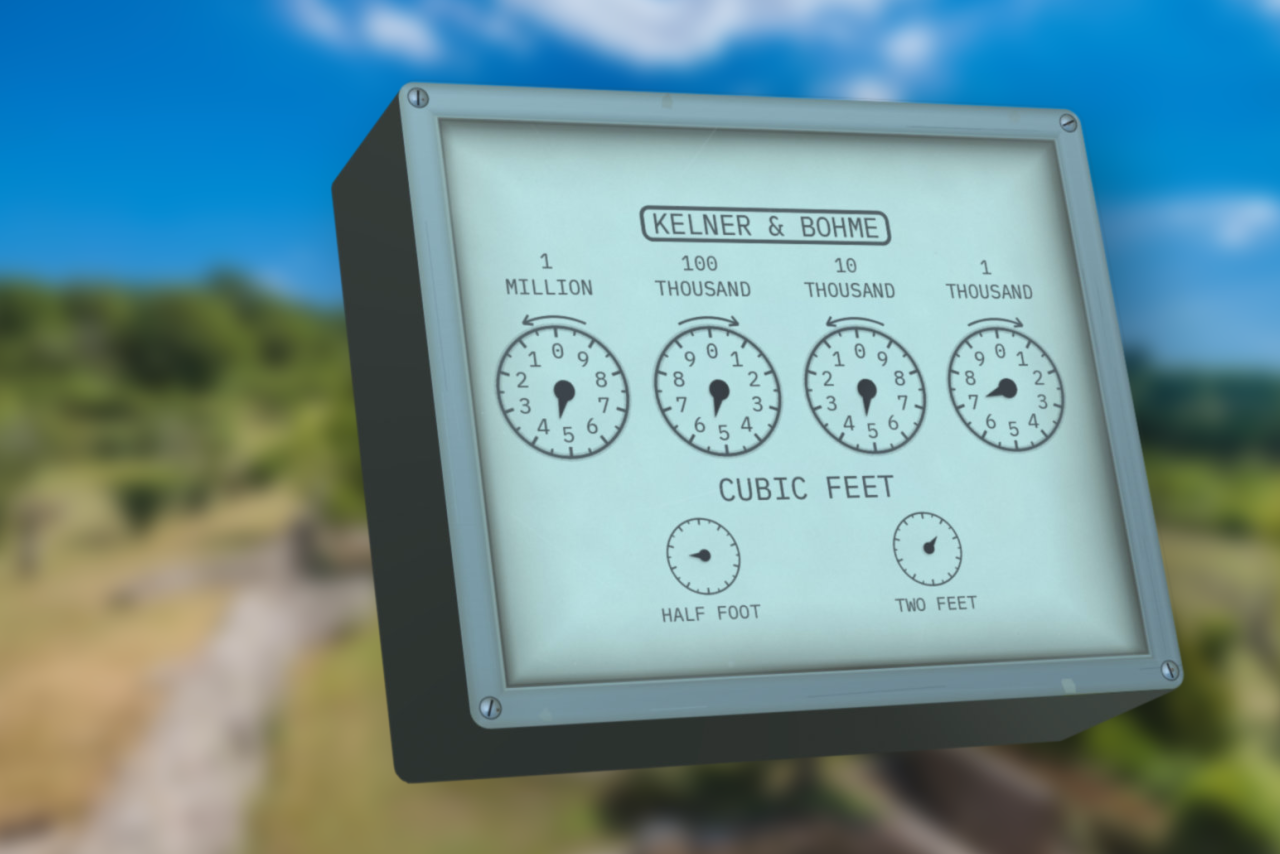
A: 454700 ft³
